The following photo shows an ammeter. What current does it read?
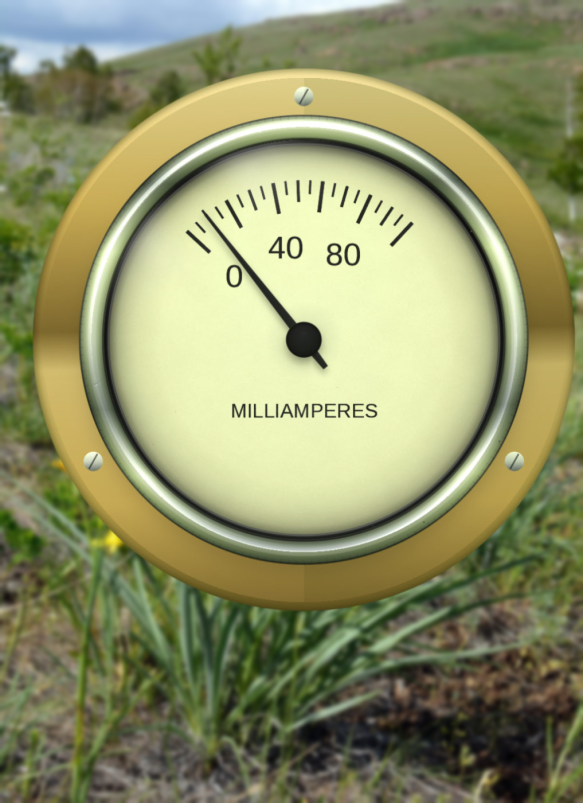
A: 10 mA
